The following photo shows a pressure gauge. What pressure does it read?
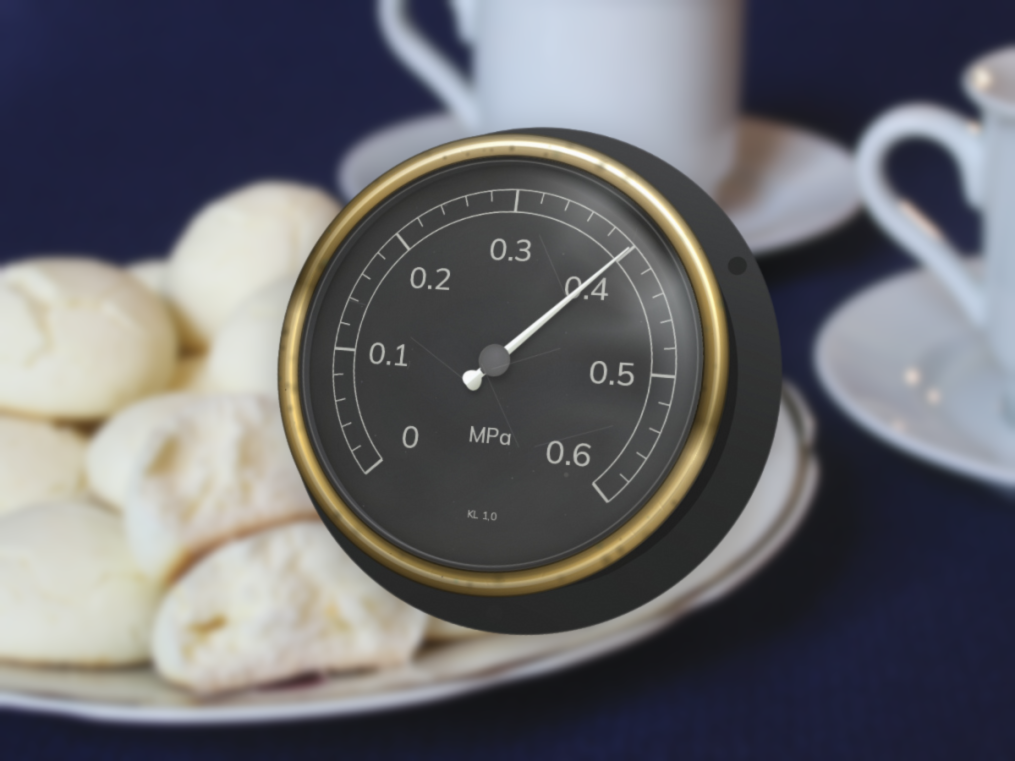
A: 0.4 MPa
